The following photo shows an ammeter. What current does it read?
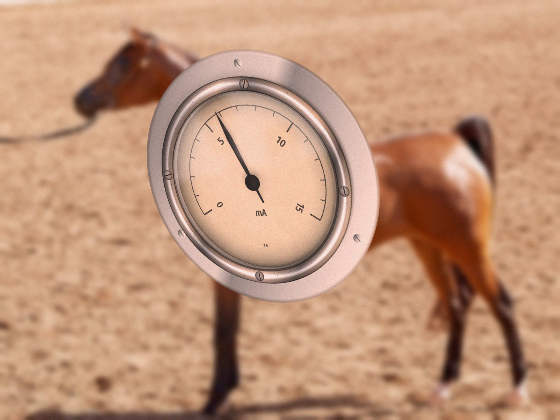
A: 6 mA
